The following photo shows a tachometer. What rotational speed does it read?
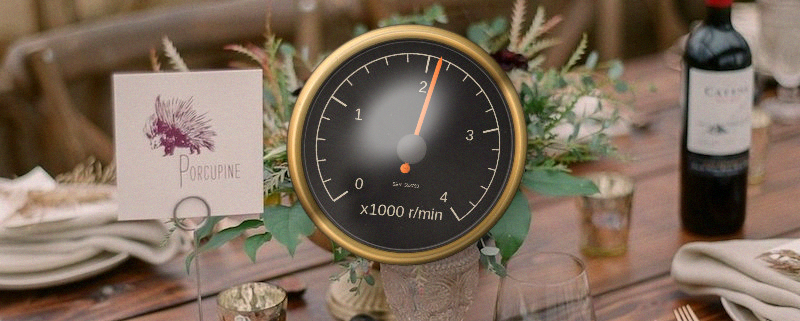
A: 2100 rpm
